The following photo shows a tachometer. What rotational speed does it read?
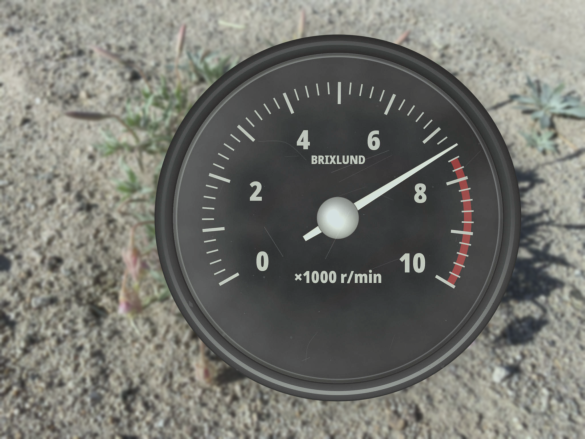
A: 7400 rpm
